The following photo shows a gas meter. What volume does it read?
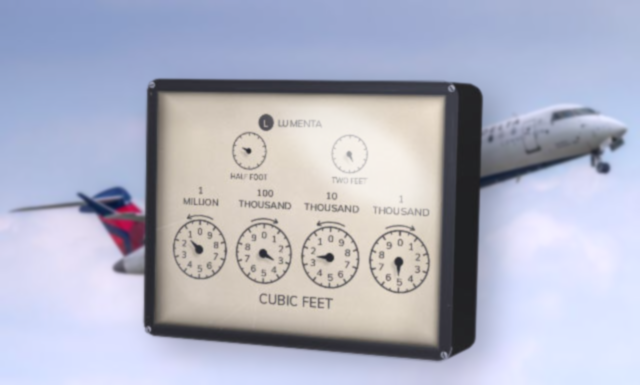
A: 132500 ft³
